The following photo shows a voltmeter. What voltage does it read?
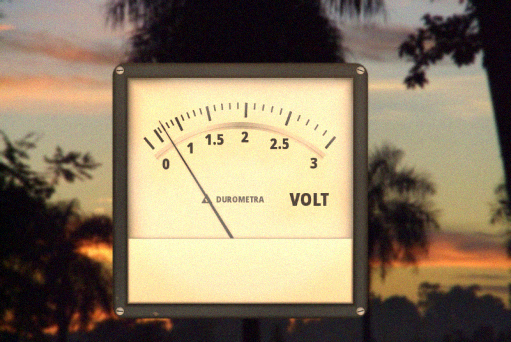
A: 0.7 V
